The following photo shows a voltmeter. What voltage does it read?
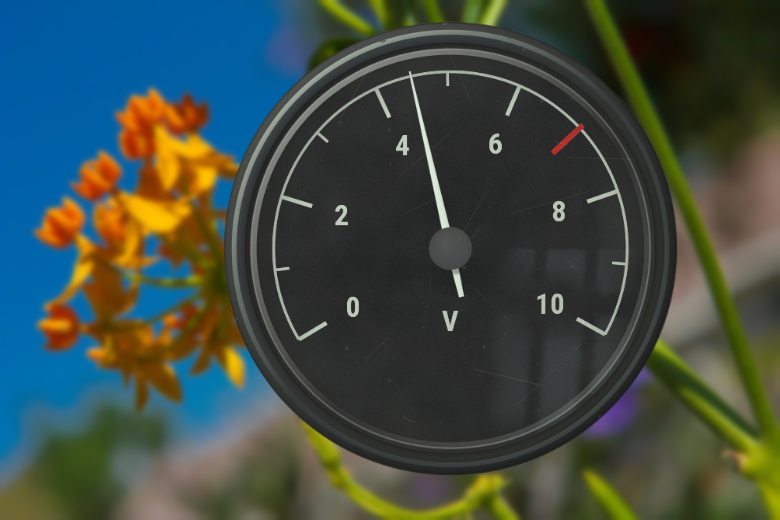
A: 4.5 V
